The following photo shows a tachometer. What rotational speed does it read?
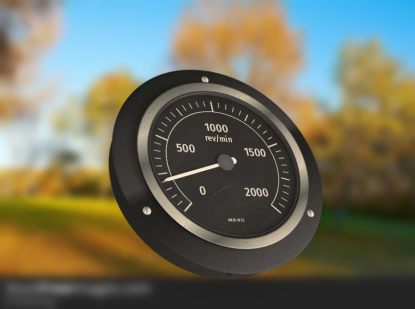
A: 200 rpm
